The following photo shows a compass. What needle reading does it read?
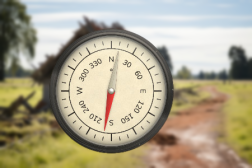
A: 190 °
